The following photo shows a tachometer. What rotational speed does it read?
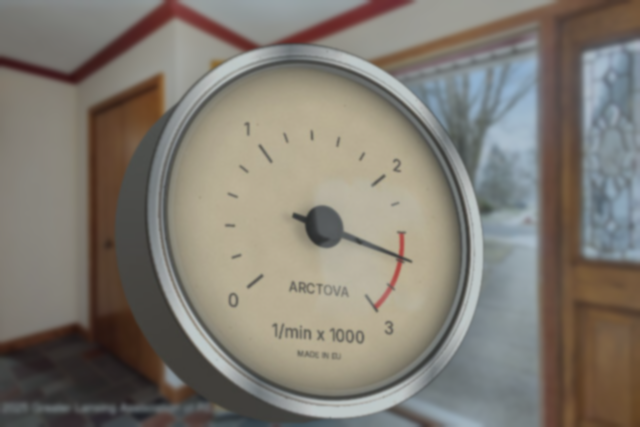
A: 2600 rpm
